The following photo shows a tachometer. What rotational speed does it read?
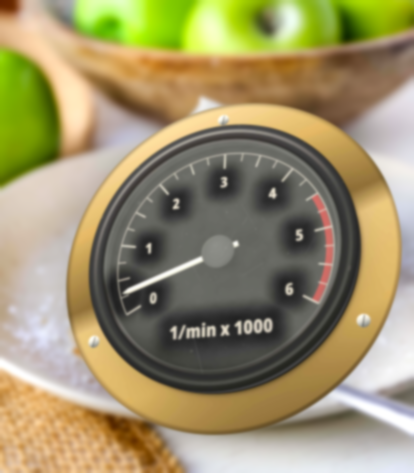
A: 250 rpm
